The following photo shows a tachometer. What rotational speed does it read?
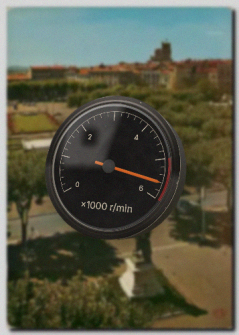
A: 5600 rpm
